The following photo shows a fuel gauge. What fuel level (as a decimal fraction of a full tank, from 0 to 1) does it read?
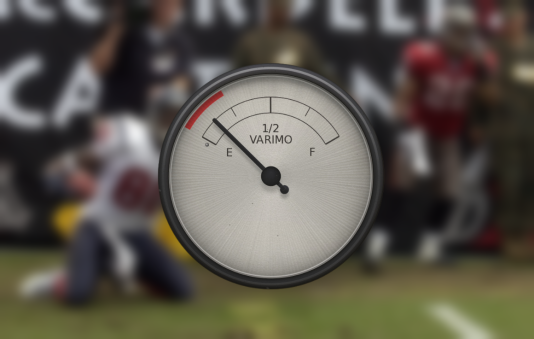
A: 0.125
